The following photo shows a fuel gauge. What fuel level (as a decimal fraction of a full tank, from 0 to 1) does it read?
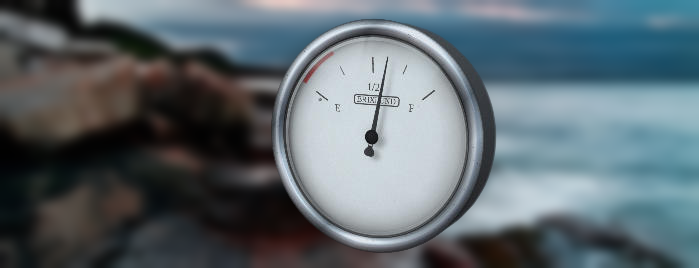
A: 0.625
